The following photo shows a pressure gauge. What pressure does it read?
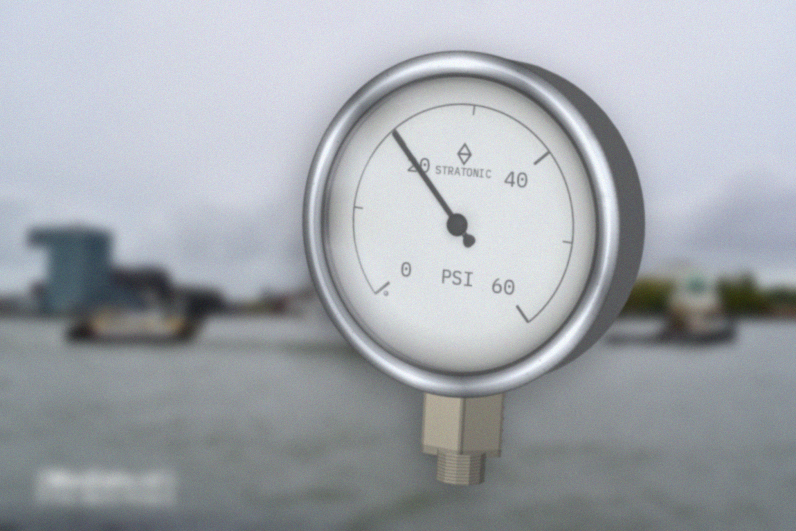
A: 20 psi
